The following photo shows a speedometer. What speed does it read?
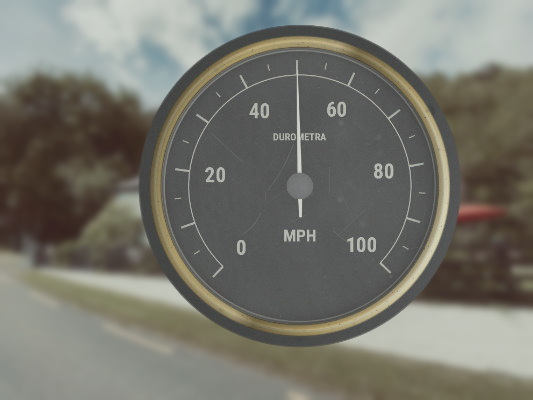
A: 50 mph
